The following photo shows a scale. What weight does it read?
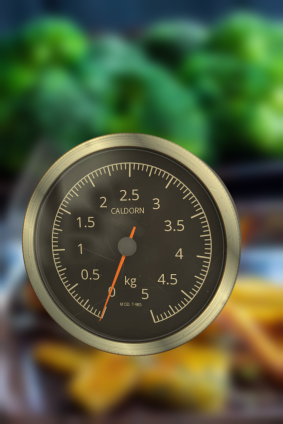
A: 0 kg
